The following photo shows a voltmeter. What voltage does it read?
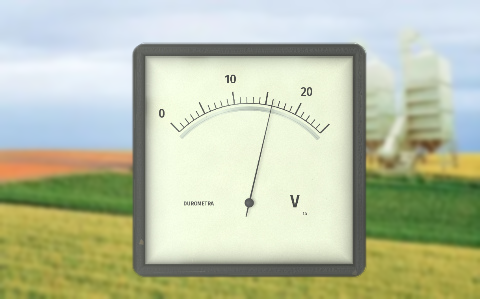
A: 16 V
